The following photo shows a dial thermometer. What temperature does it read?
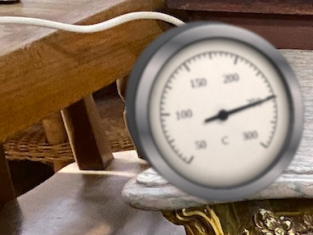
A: 250 °C
